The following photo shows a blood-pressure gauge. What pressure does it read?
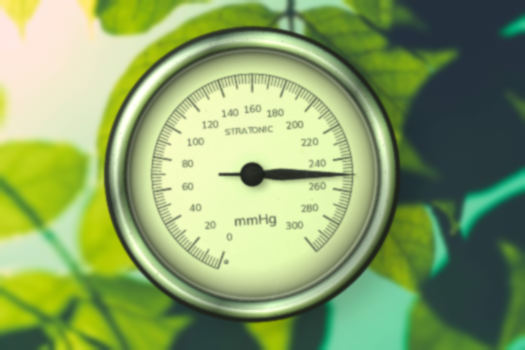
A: 250 mmHg
